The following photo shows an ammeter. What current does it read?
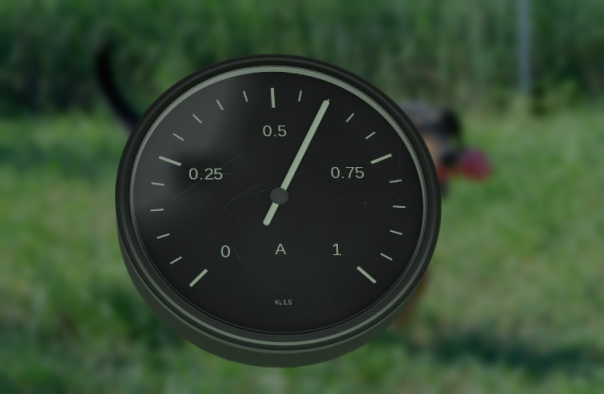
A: 0.6 A
